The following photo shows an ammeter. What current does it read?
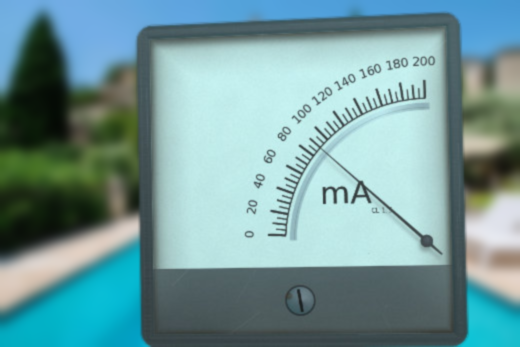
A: 90 mA
